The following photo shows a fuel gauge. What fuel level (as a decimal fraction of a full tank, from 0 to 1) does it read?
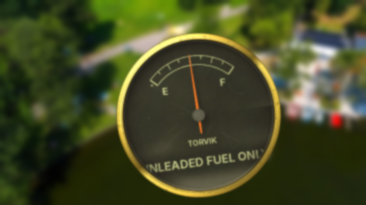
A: 0.5
